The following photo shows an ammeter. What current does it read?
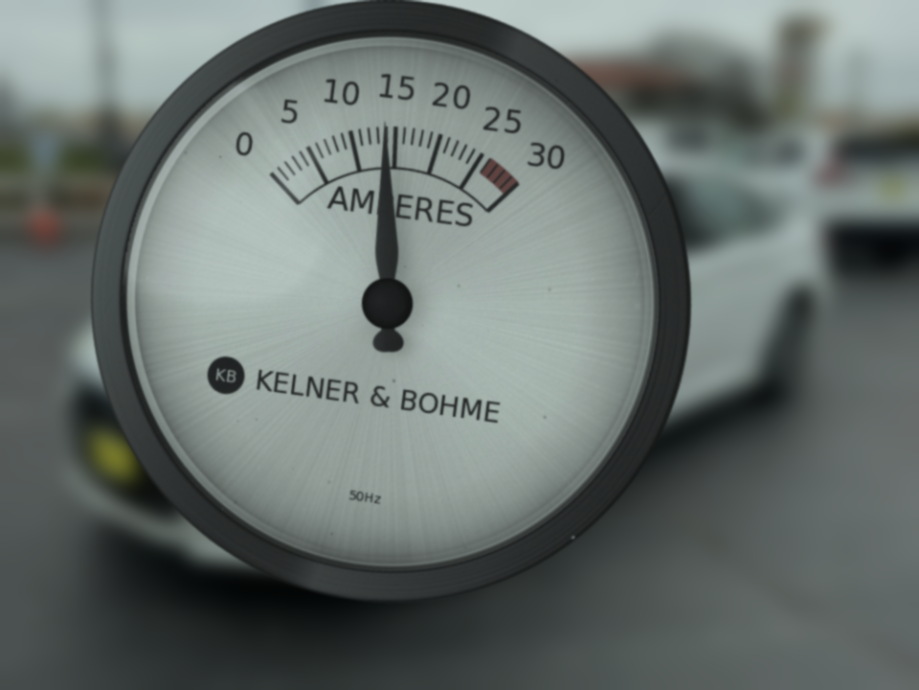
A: 14 A
